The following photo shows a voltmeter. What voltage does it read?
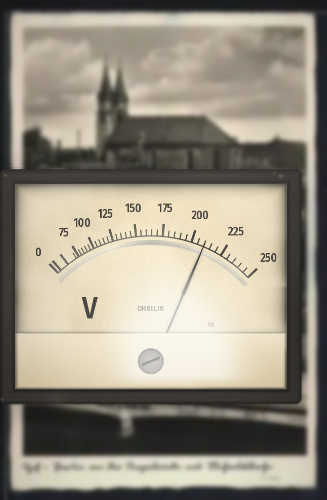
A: 210 V
